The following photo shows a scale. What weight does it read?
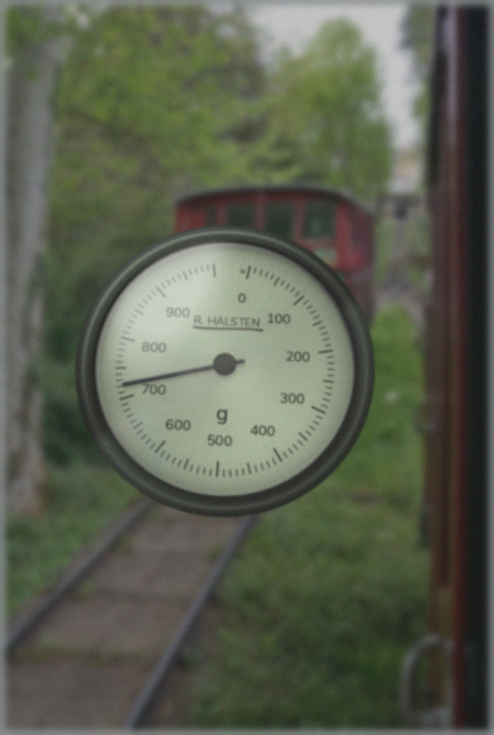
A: 720 g
